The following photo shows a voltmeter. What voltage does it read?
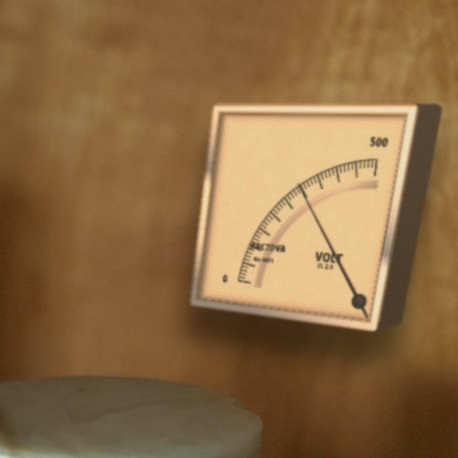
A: 300 V
